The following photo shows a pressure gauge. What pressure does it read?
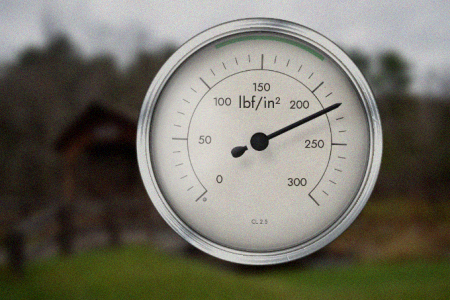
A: 220 psi
